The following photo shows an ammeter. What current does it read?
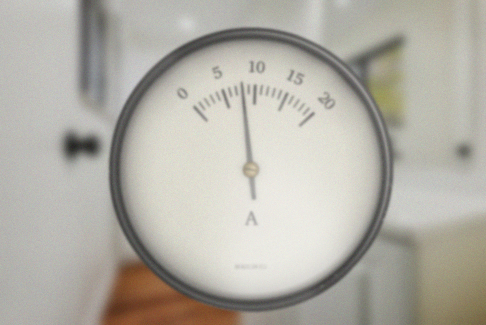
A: 8 A
